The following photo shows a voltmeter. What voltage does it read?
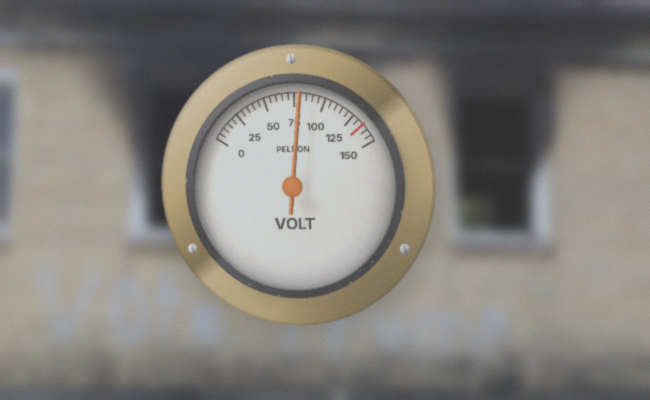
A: 80 V
